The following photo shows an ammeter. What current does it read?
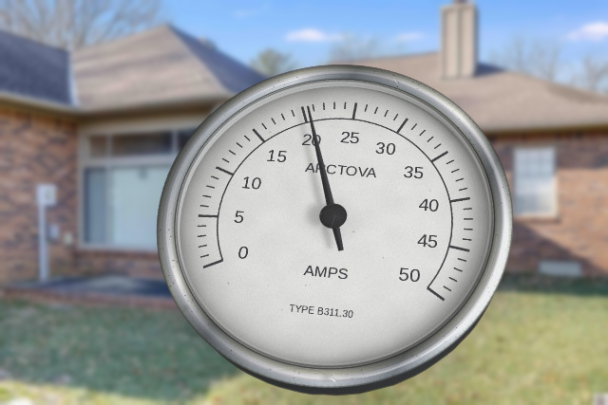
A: 20.5 A
